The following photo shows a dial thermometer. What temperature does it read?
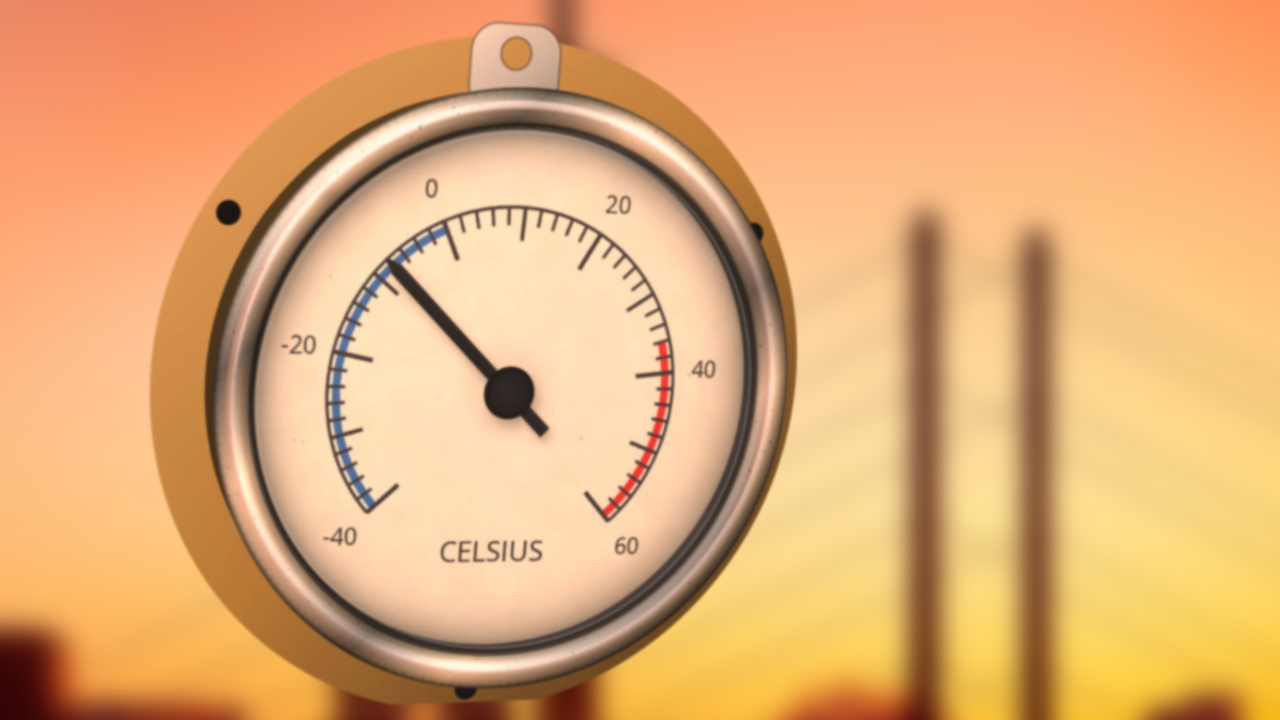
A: -8 °C
